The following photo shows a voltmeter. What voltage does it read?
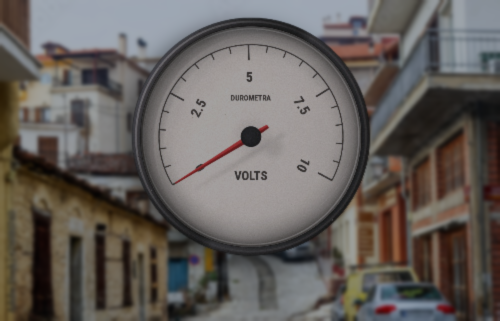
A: 0 V
